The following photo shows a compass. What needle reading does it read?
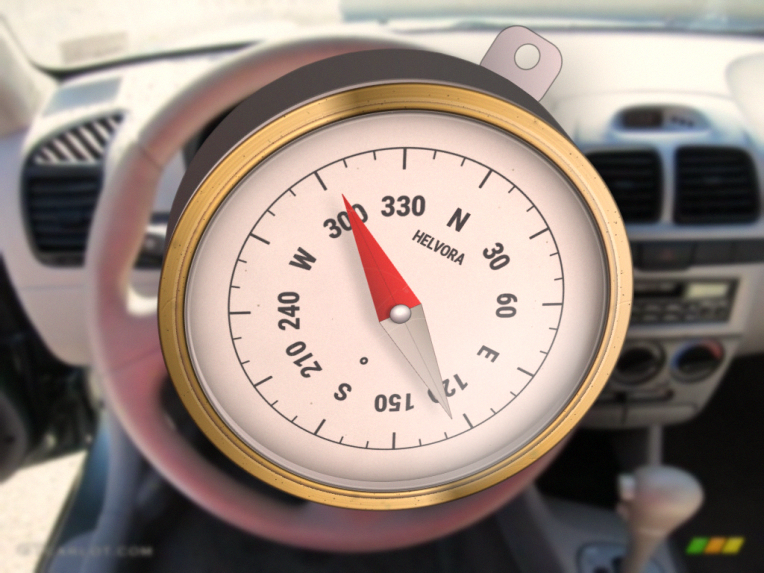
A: 305 °
